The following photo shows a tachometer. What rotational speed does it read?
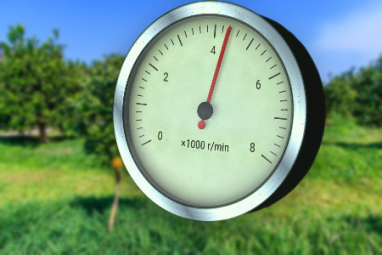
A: 4400 rpm
